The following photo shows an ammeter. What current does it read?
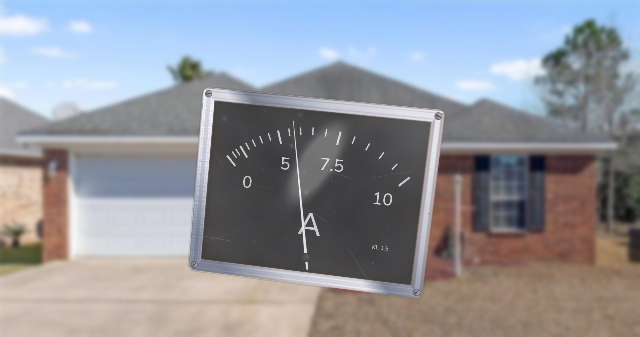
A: 5.75 A
